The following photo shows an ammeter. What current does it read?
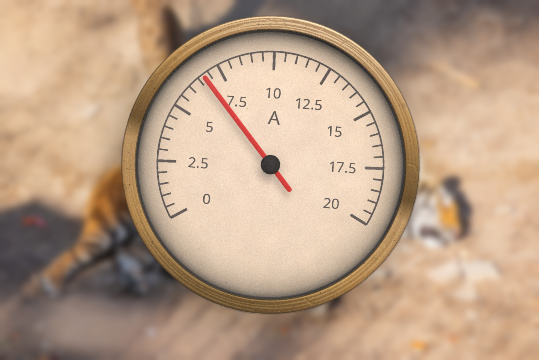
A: 6.75 A
